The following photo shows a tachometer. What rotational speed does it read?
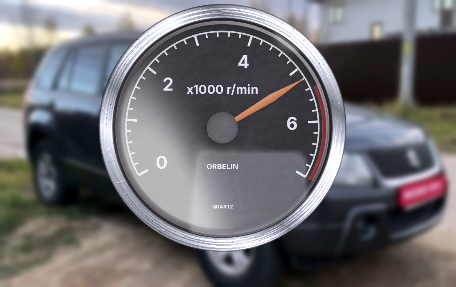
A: 5200 rpm
